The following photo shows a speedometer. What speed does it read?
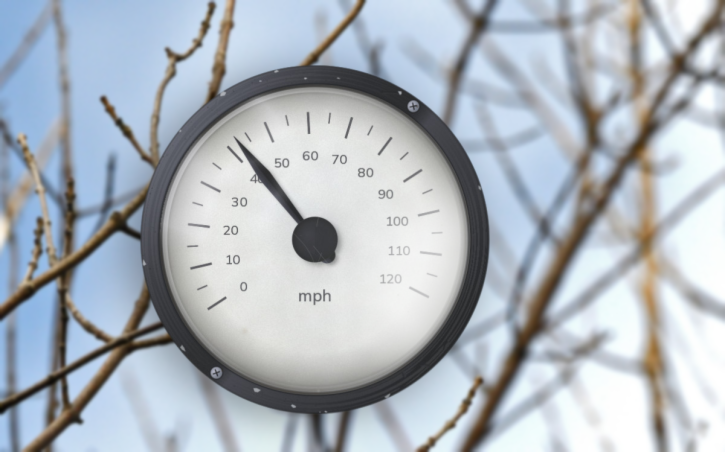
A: 42.5 mph
